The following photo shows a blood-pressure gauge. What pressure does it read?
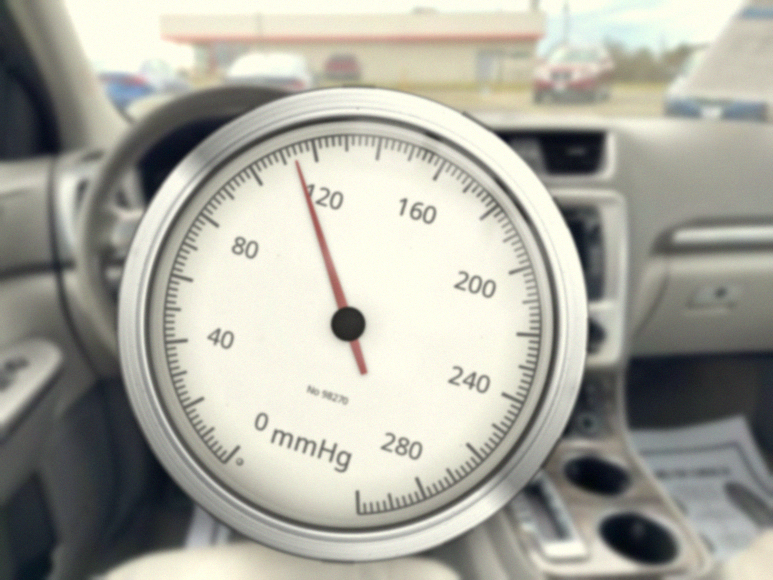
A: 114 mmHg
